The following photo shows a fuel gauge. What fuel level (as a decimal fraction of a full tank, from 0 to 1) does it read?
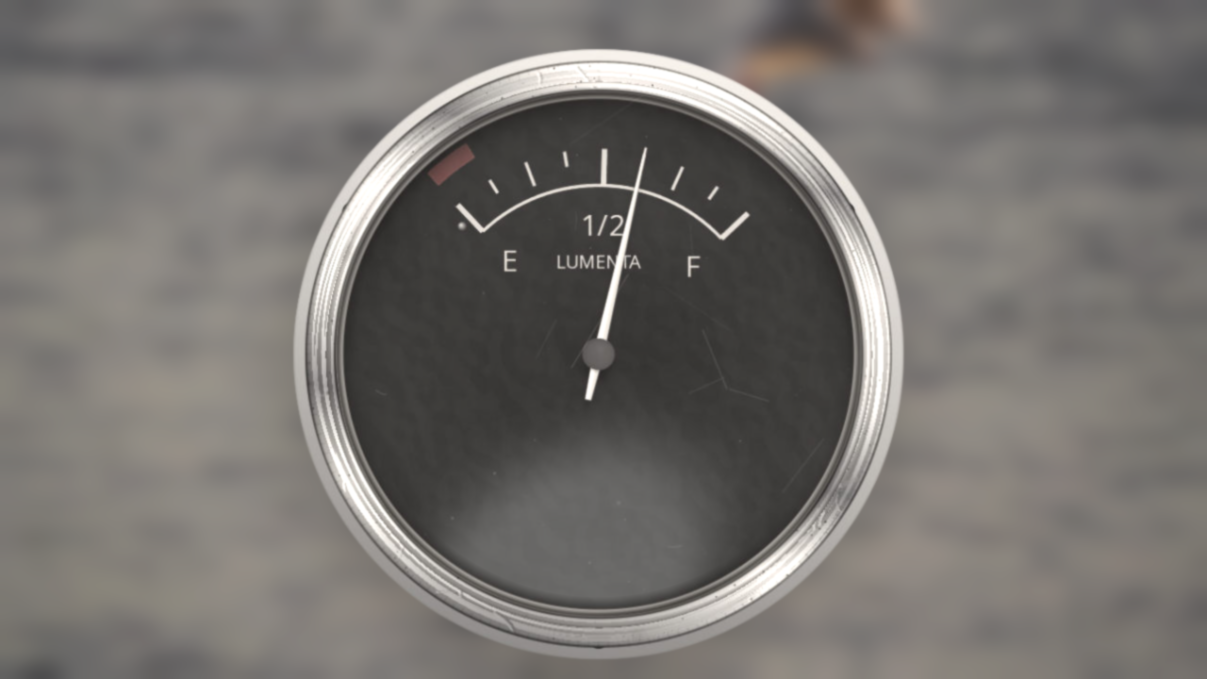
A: 0.625
